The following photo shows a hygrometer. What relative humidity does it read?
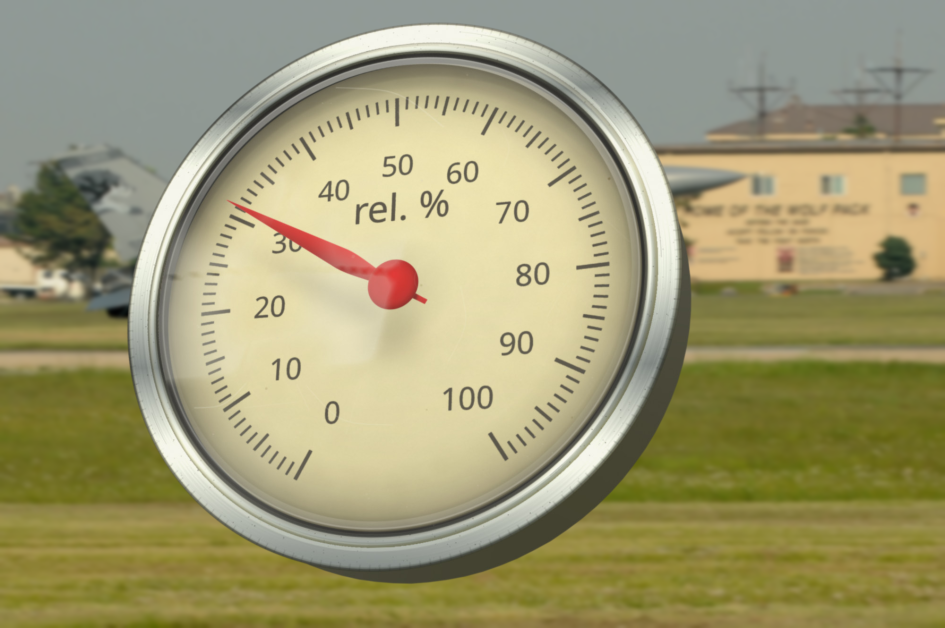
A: 31 %
